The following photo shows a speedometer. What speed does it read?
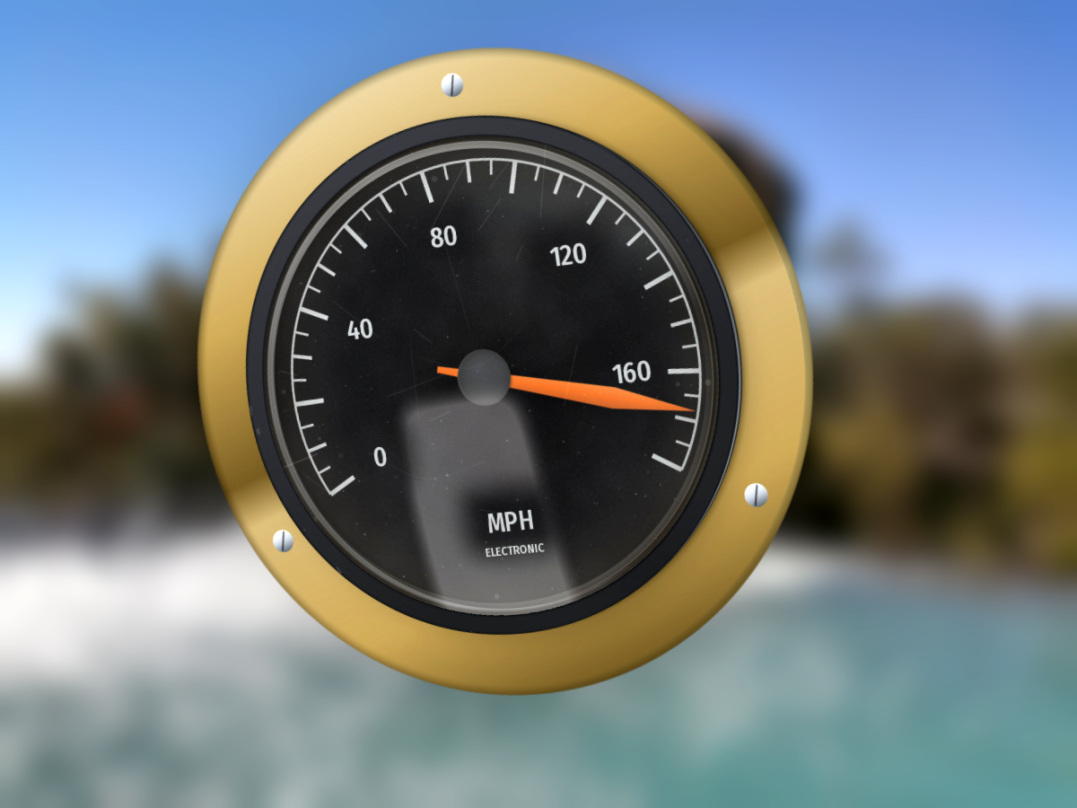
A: 167.5 mph
